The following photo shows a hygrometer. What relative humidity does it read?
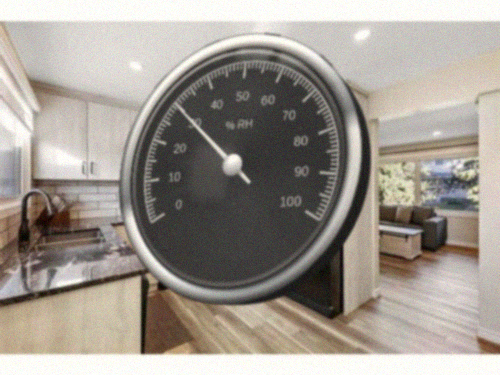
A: 30 %
